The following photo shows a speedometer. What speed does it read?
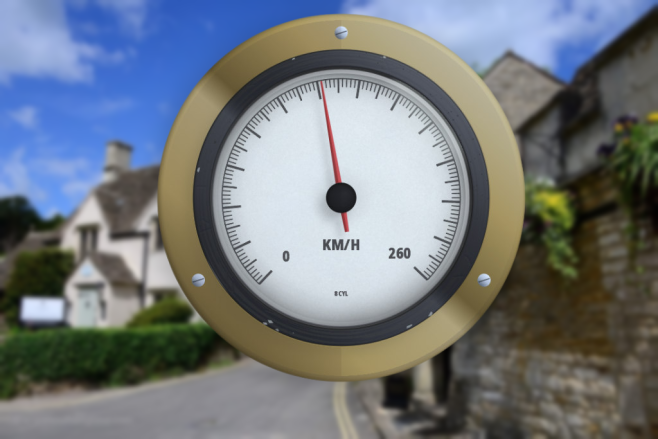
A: 122 km/h
